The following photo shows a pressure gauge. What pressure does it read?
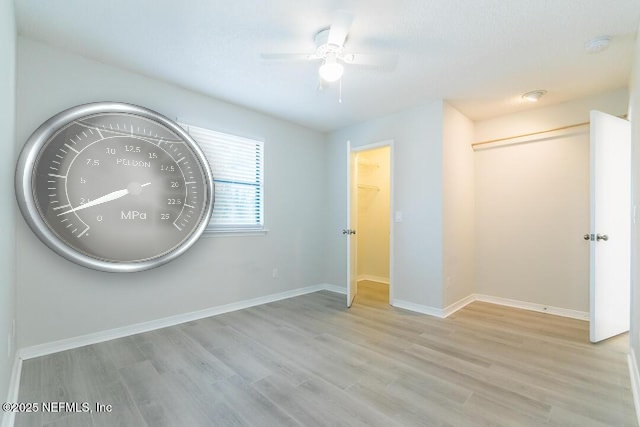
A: 2 MPa
